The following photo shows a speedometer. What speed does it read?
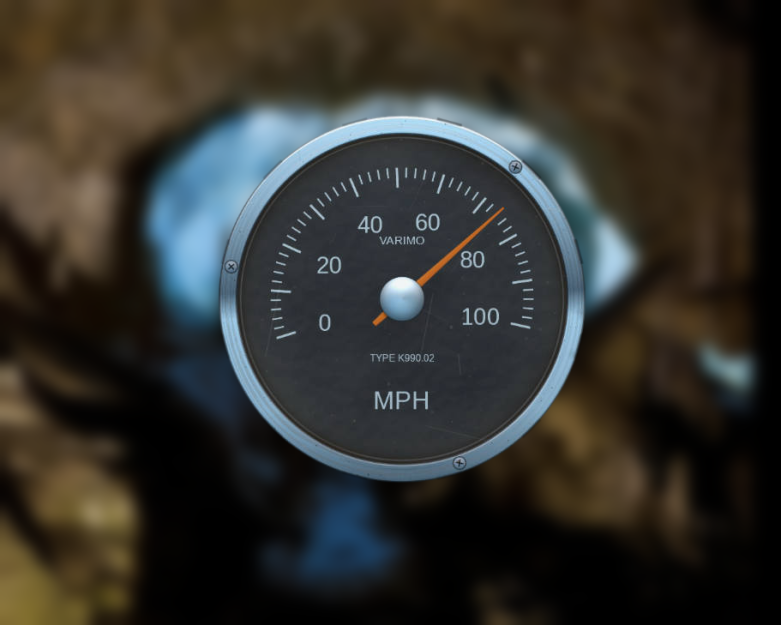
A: 74 mph
